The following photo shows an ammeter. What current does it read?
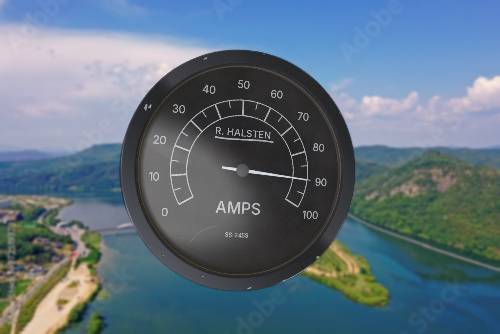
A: 90 A
